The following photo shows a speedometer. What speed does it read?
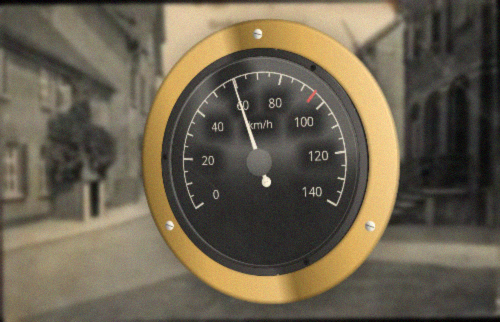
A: 60 km/h
